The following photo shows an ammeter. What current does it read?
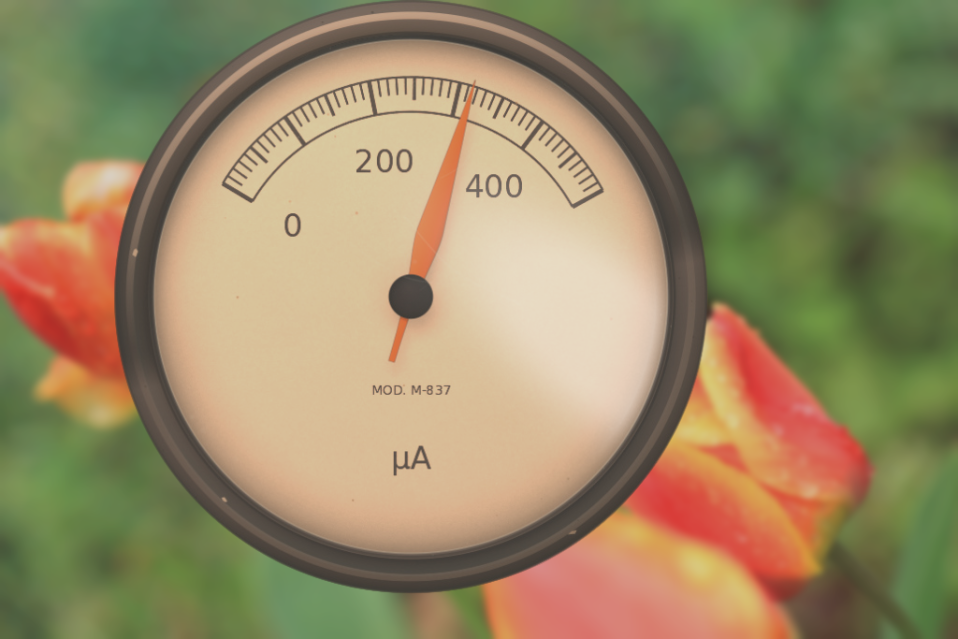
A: 315 µA
